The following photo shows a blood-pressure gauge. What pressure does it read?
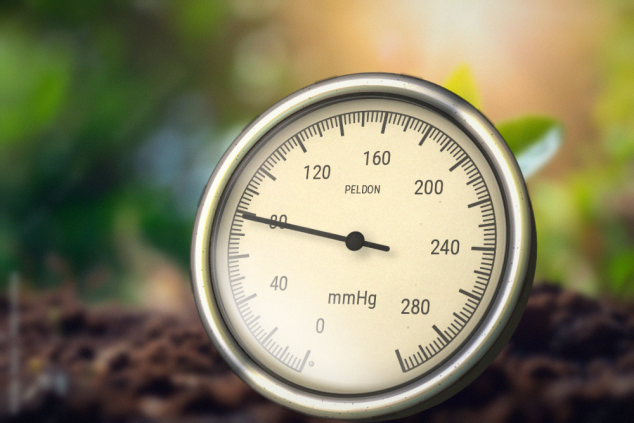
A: 78 mmHg
